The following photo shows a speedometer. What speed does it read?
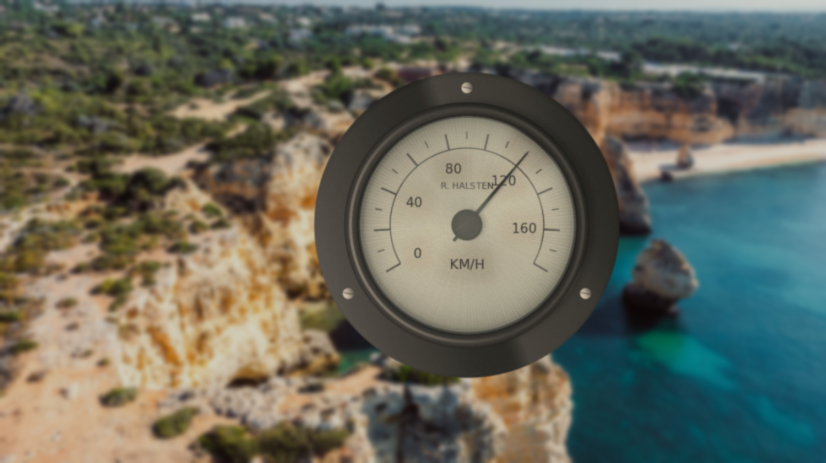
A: 120 km/h
